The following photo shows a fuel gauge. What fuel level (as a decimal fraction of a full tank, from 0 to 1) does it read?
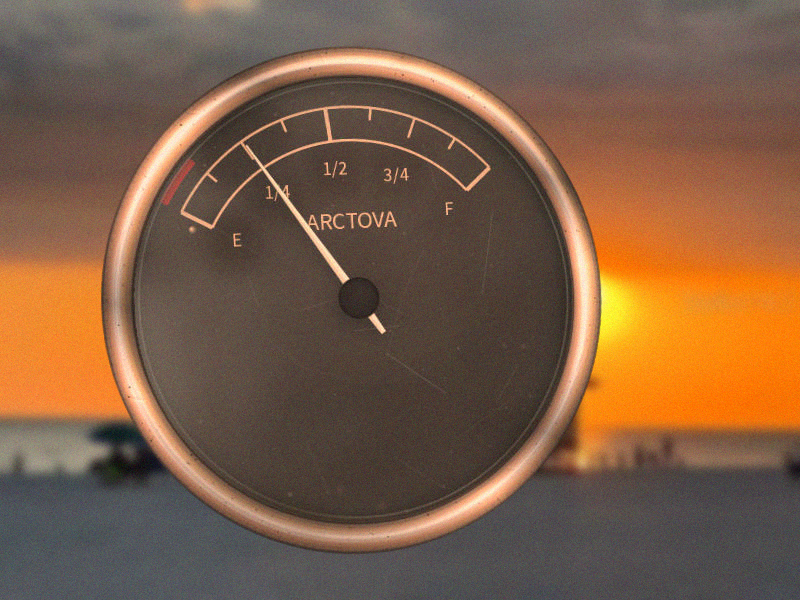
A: 0.25
